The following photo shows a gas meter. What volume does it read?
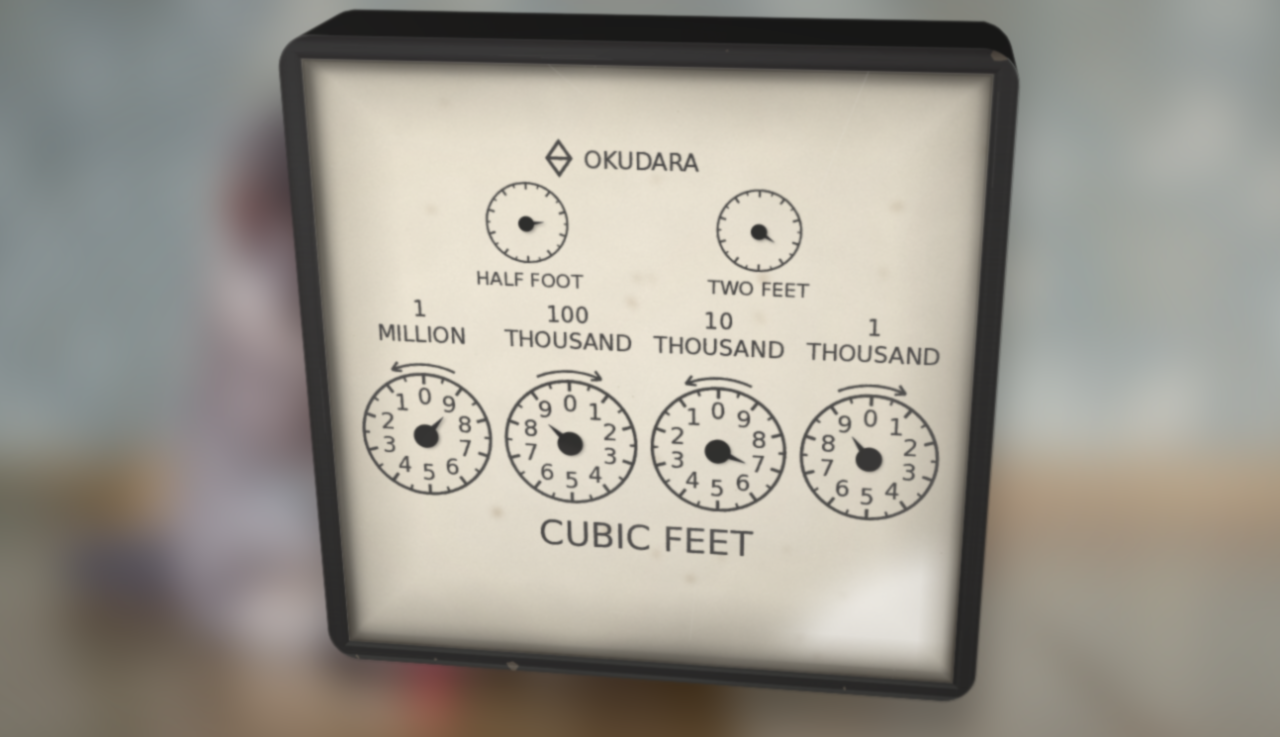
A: 886900 ft³
